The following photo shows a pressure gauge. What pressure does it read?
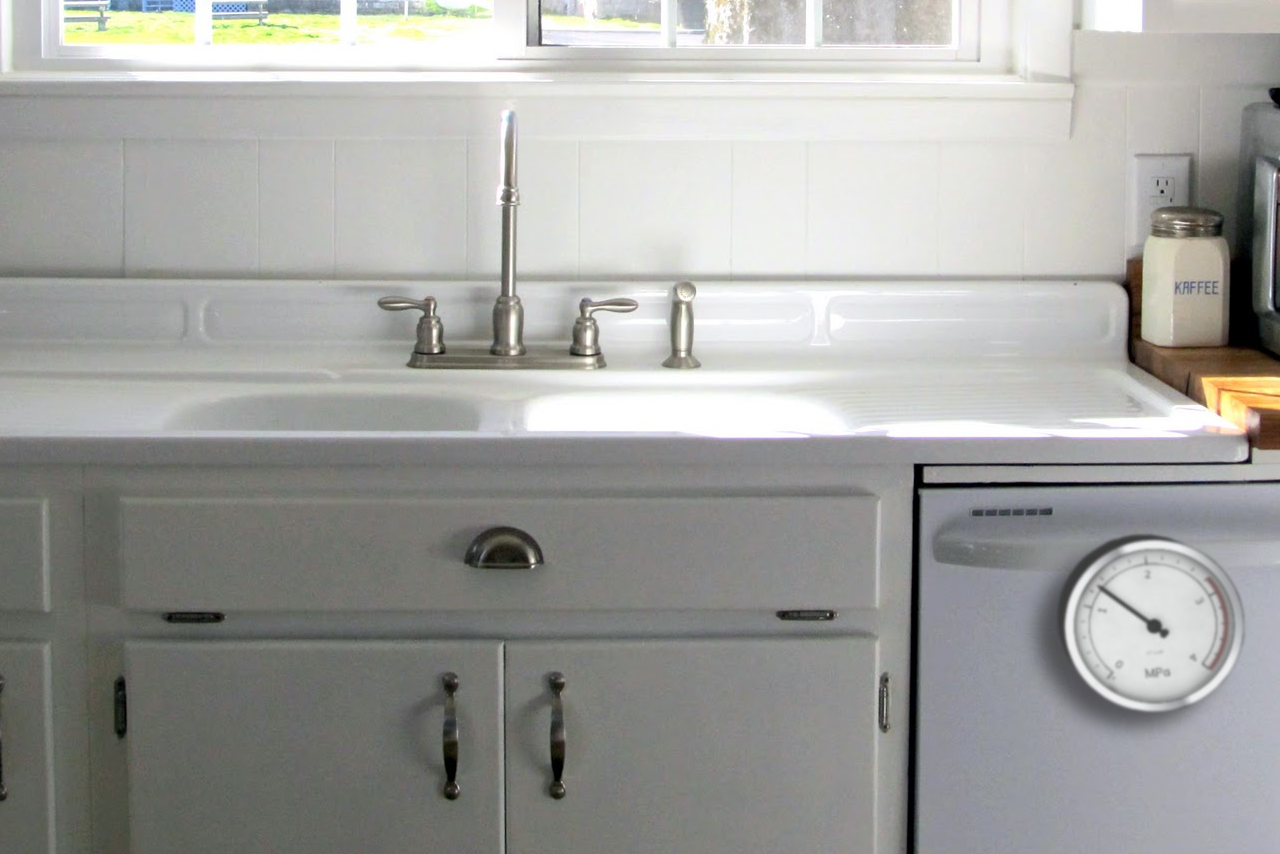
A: 1.3 MPa
